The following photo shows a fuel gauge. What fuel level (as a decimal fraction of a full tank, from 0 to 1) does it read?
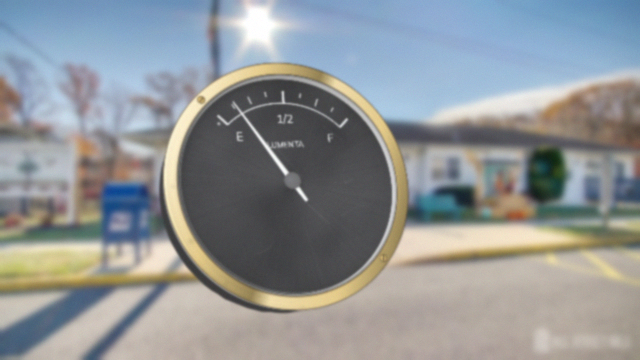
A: 0.125
